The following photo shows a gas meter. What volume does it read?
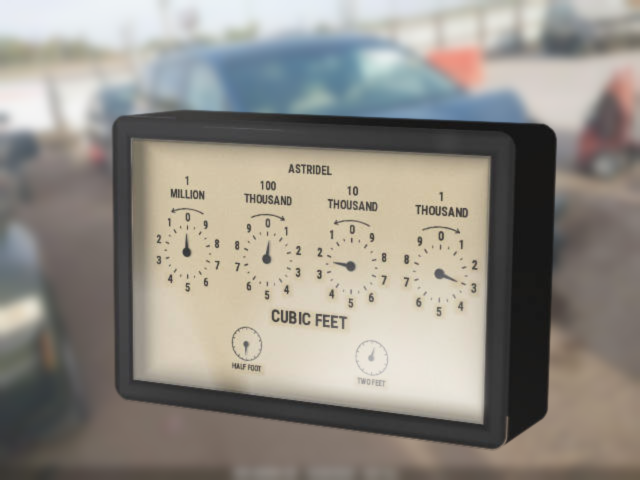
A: 2300 ft³
